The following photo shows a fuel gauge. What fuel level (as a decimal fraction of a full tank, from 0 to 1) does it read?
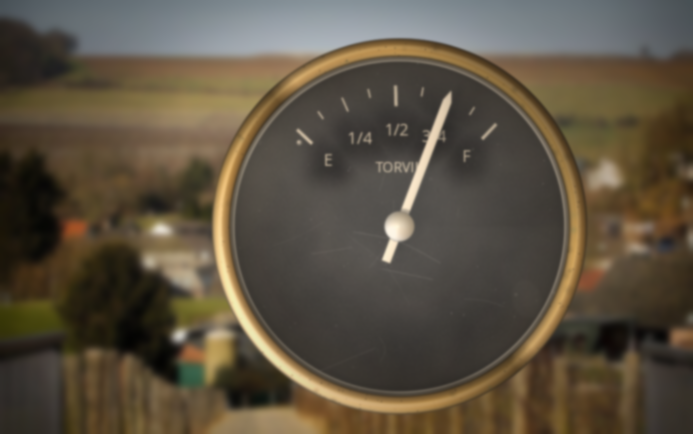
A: 0.75
